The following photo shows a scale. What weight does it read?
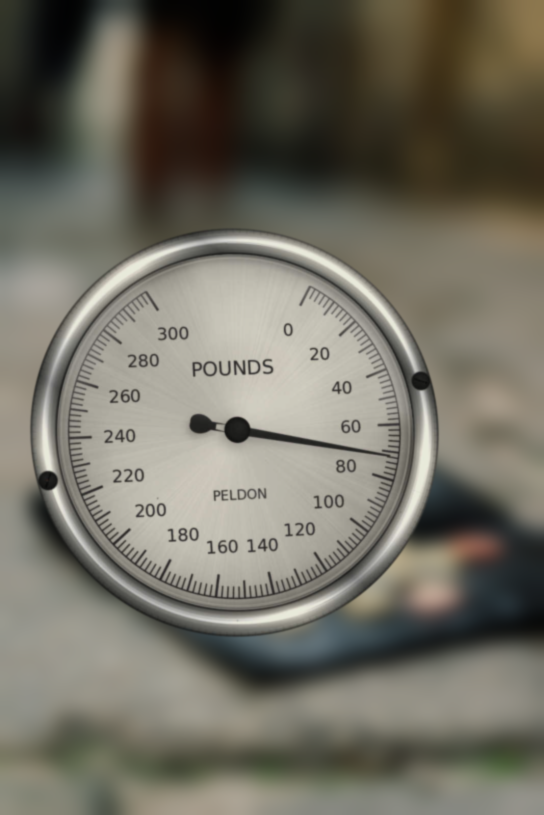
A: 72 lb
